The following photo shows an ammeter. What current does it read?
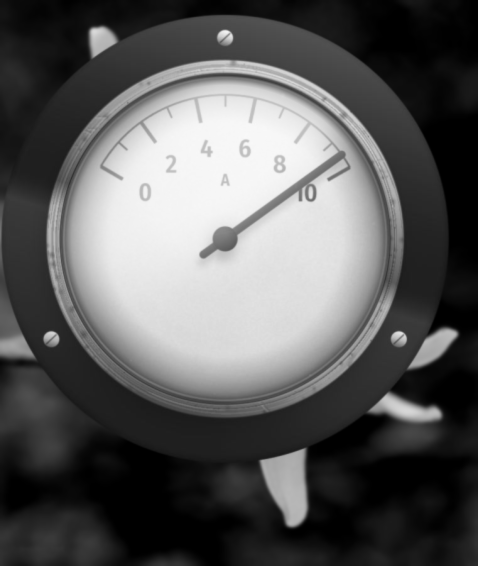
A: 9.5 A
